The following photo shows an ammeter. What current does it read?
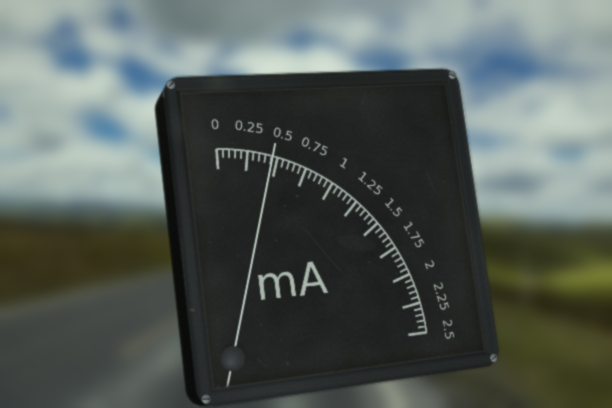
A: 0.45 mA
